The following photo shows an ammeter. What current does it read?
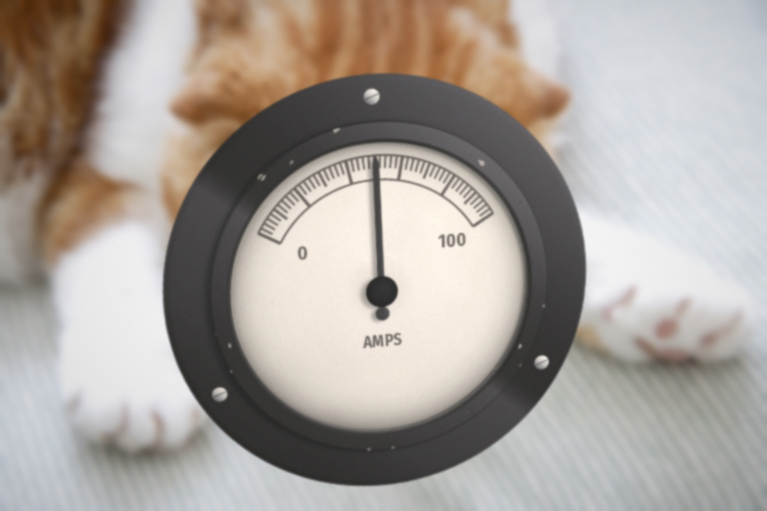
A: 50 A
